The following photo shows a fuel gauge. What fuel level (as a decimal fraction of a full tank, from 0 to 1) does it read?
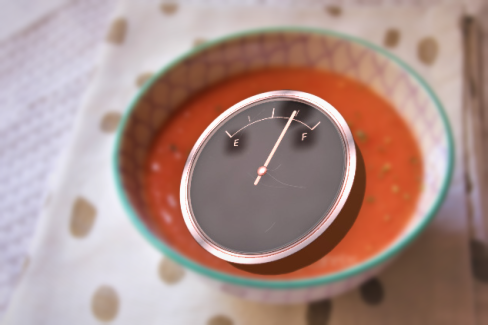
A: 0.75
